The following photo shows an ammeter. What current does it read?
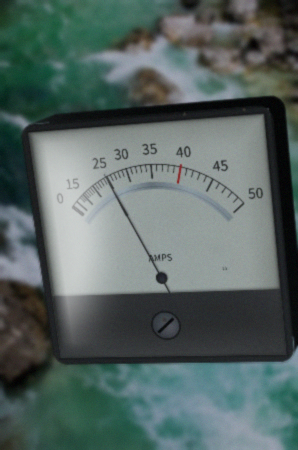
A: 25 A
